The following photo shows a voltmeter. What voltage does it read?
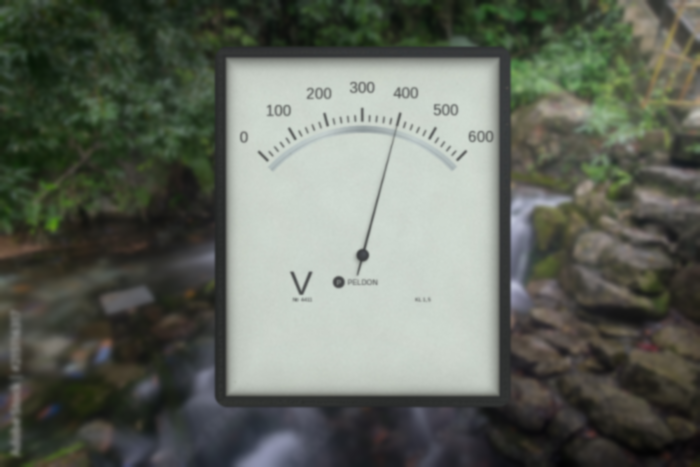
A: 400 V
